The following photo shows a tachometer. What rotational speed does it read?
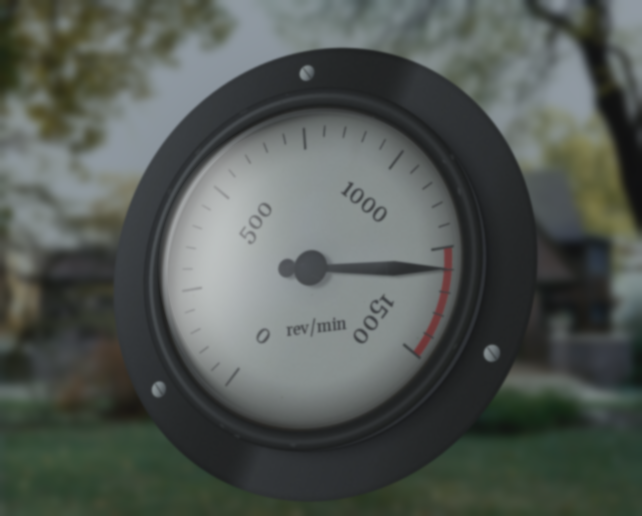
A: 1300 rpm
